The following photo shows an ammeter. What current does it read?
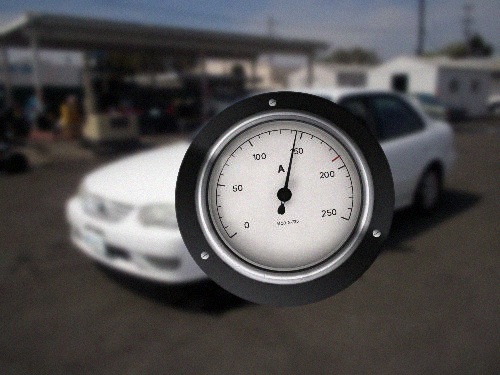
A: 145 A
